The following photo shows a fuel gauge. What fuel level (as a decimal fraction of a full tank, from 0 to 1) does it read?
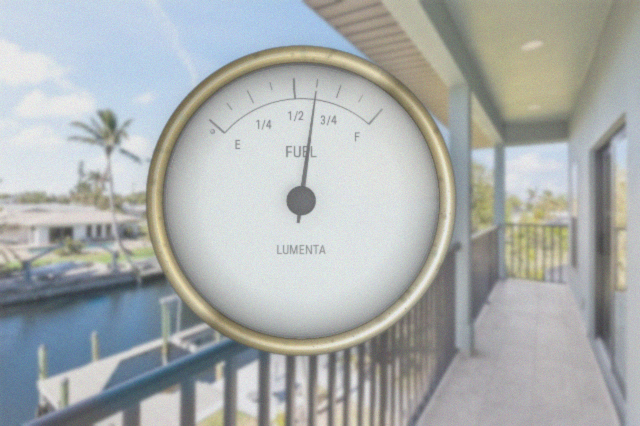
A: 0.625
